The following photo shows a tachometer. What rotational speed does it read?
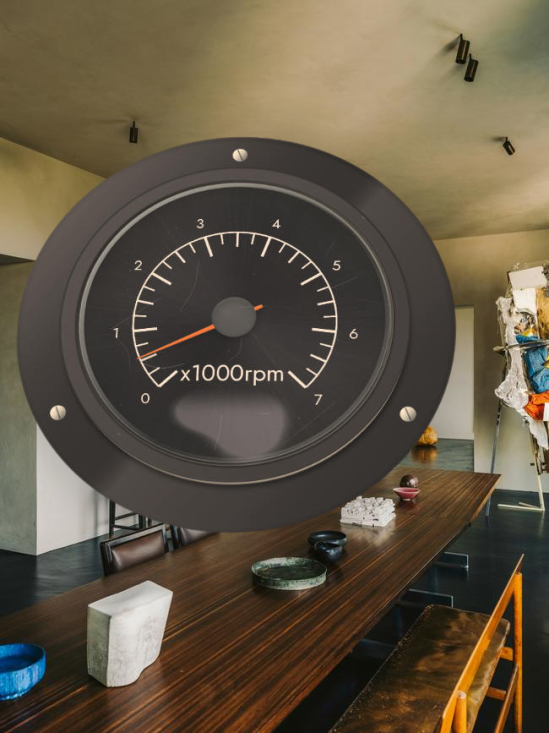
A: 500 rpm
